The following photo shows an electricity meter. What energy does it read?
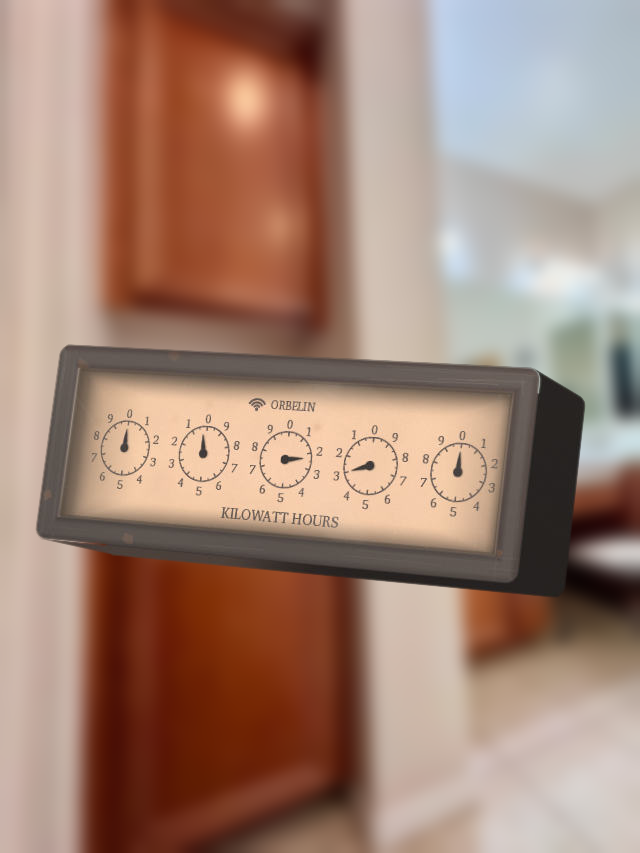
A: 230 kWh
